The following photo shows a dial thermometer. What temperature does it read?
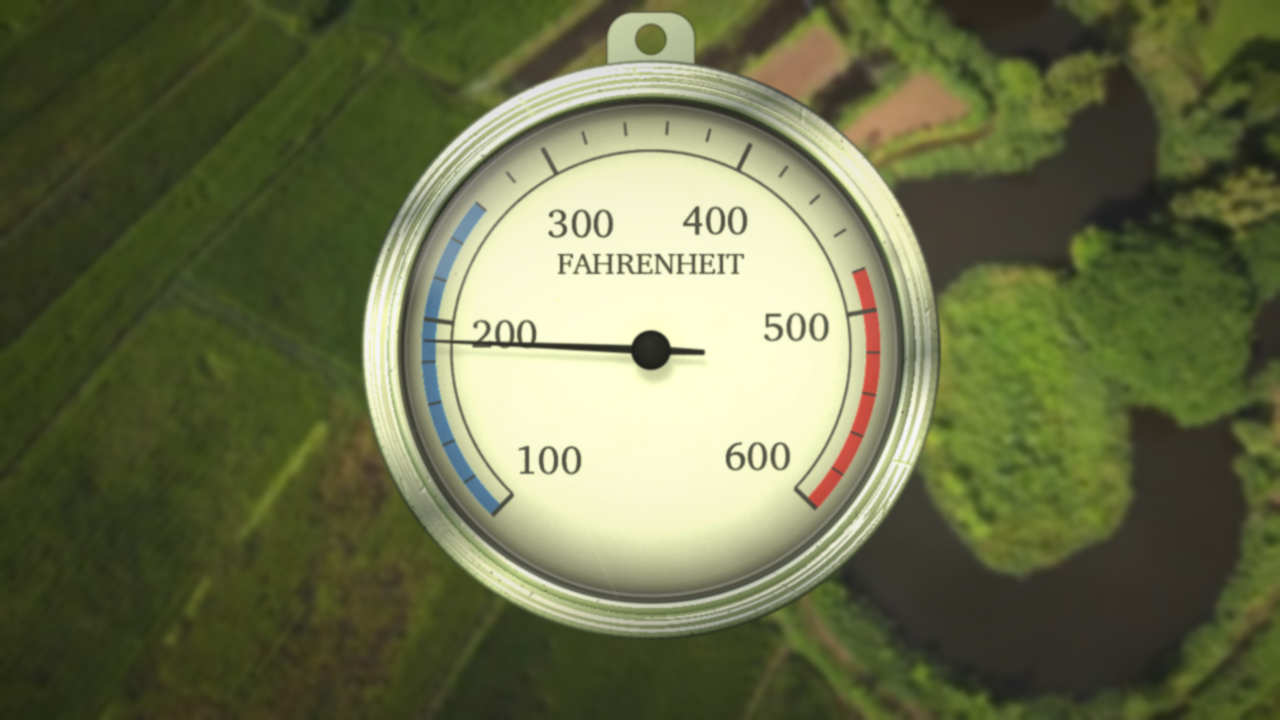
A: 190 °F
